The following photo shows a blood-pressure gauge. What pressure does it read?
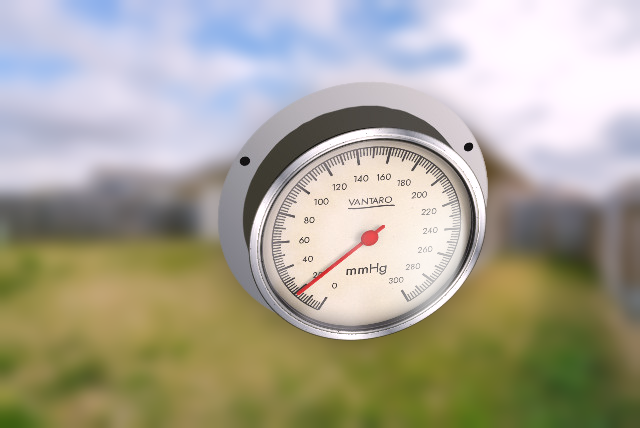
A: 20 mmHg
